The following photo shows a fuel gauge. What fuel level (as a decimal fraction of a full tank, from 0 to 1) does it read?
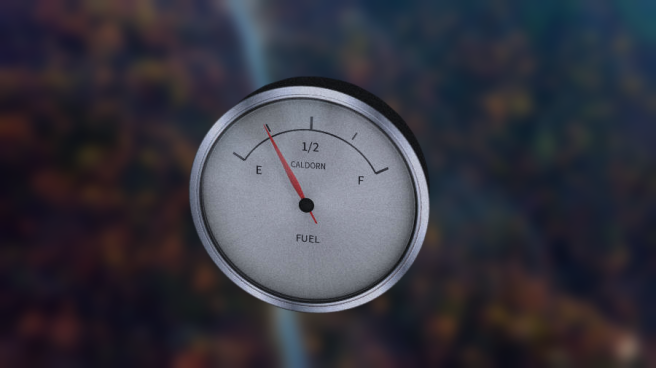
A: 0.25
